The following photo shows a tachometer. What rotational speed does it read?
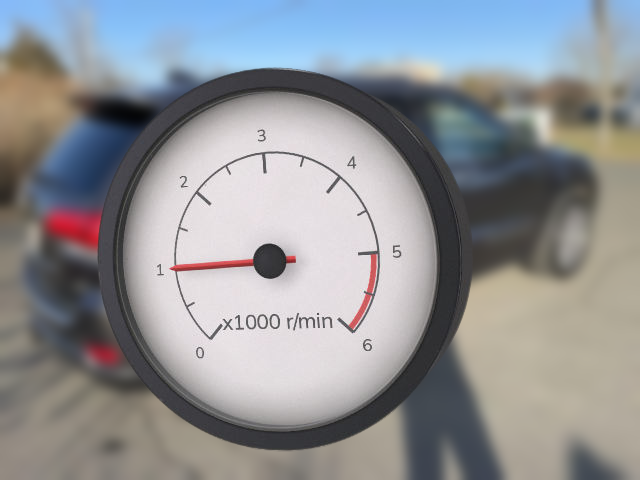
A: 1000 rpm
